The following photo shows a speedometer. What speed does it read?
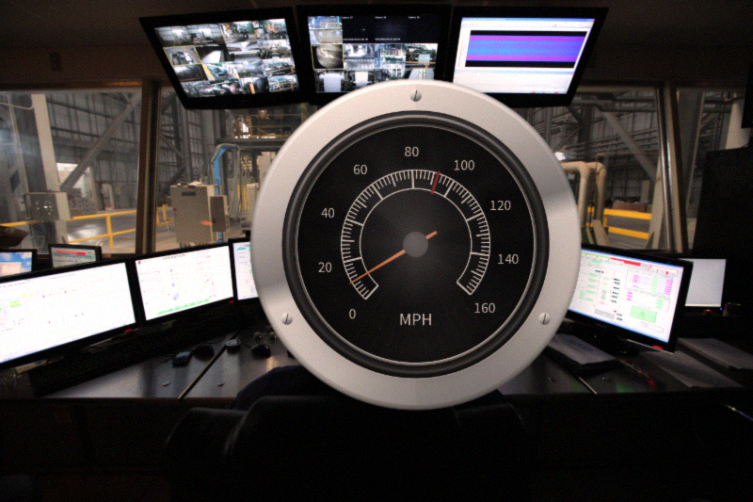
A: 10 mph
